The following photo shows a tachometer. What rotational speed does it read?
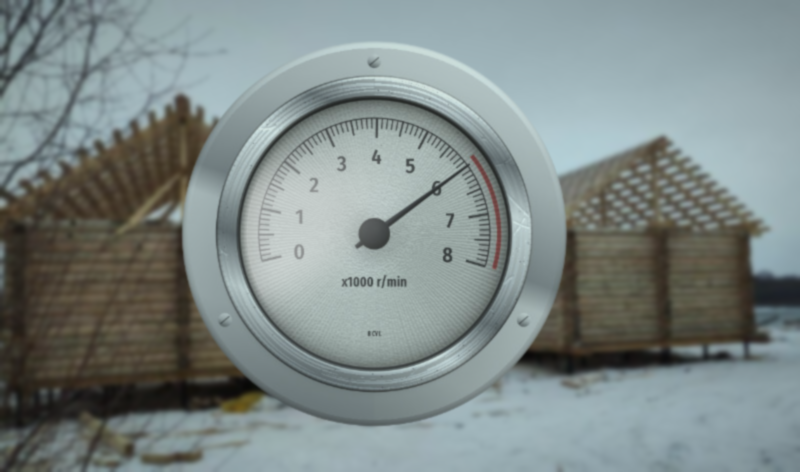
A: 6000 rpm
